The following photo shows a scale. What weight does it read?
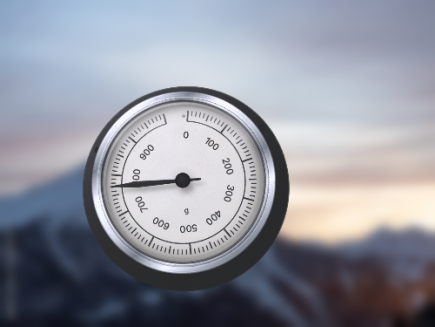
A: 770 g
